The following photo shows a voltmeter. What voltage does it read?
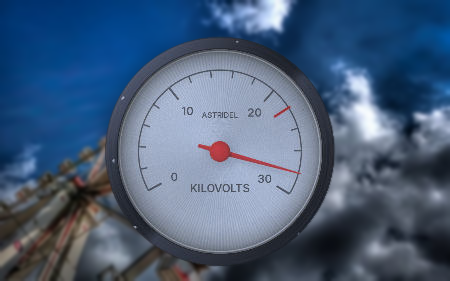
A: 28 kV
